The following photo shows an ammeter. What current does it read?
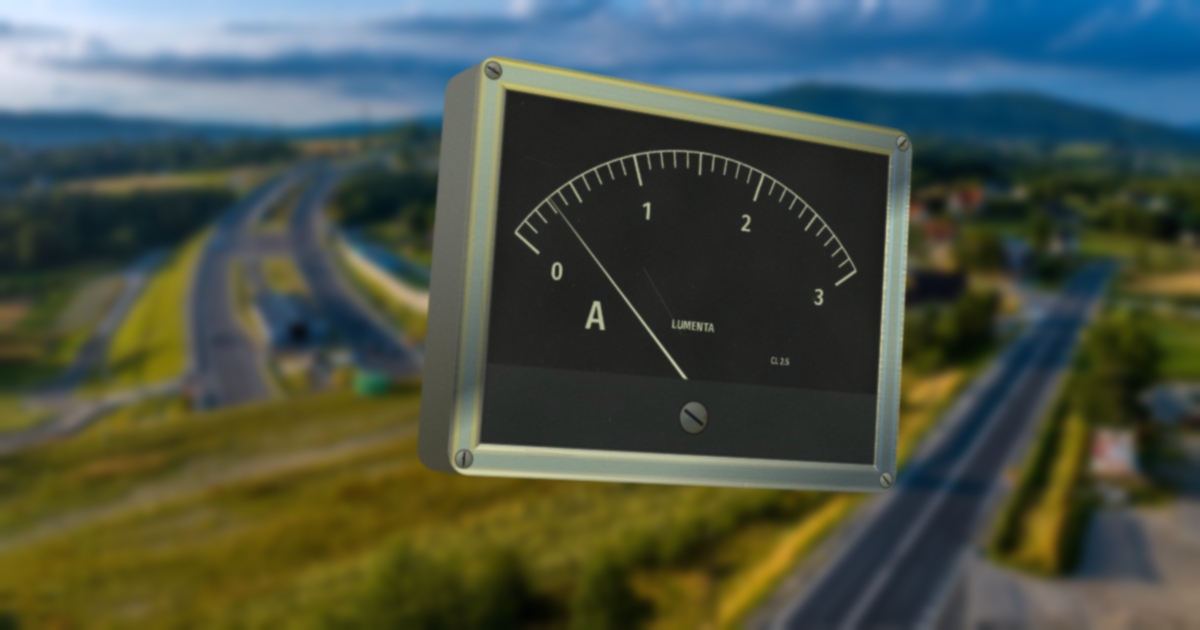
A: 0.3 A
